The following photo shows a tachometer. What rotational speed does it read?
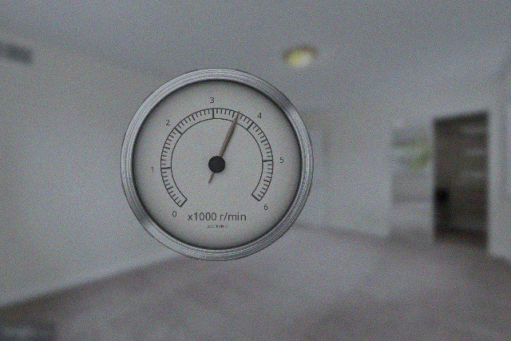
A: 3600 rpm
